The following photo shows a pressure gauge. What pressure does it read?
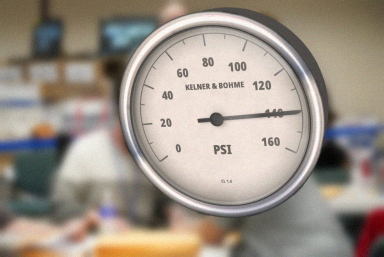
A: 140 psi
